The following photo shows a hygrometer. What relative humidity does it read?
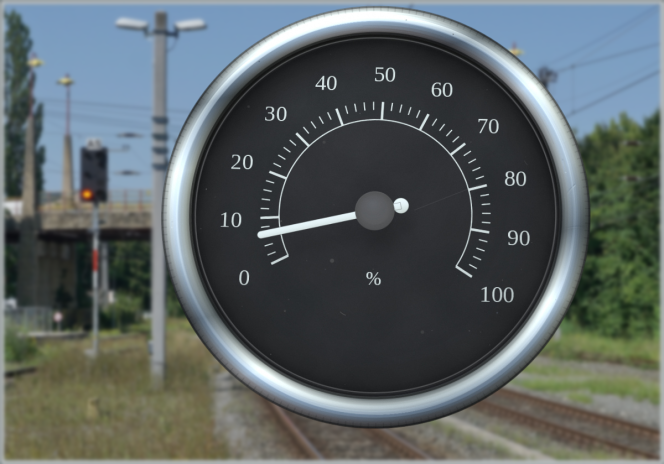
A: 6 %
